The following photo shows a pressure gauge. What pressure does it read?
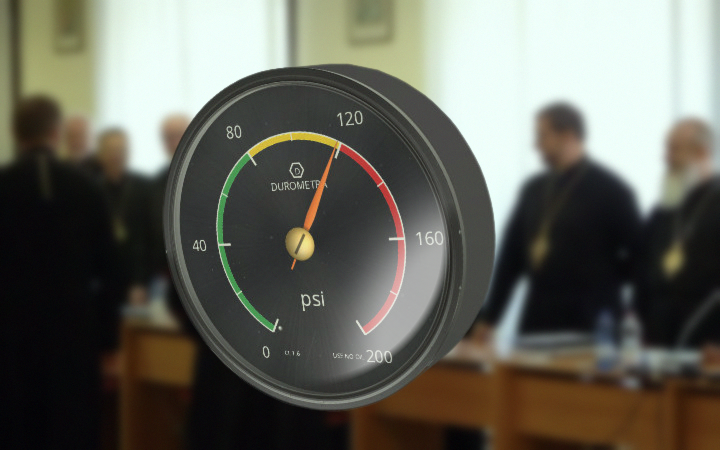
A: 120 psi
